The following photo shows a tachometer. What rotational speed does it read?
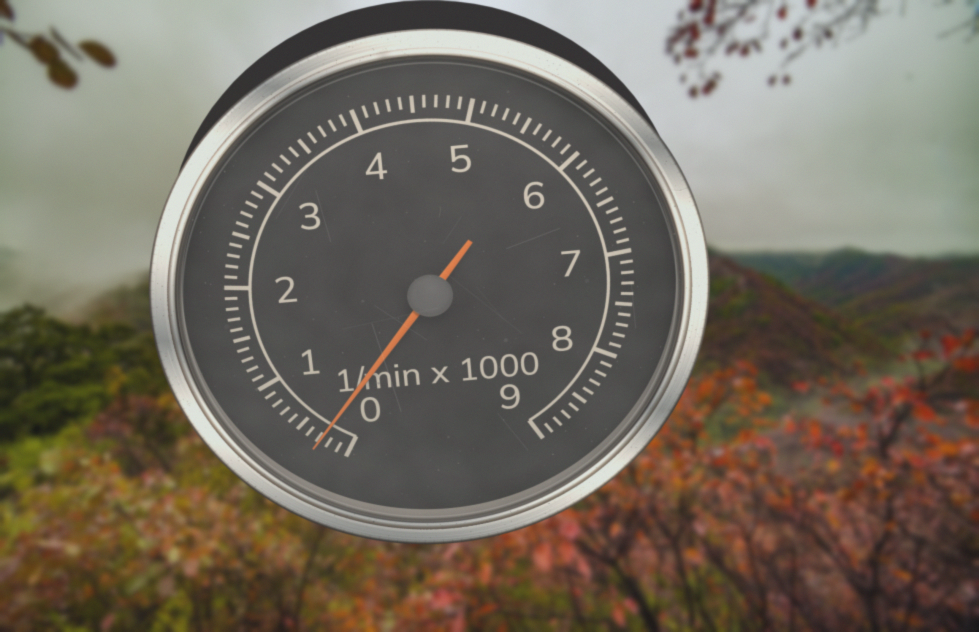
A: 300 rpm
